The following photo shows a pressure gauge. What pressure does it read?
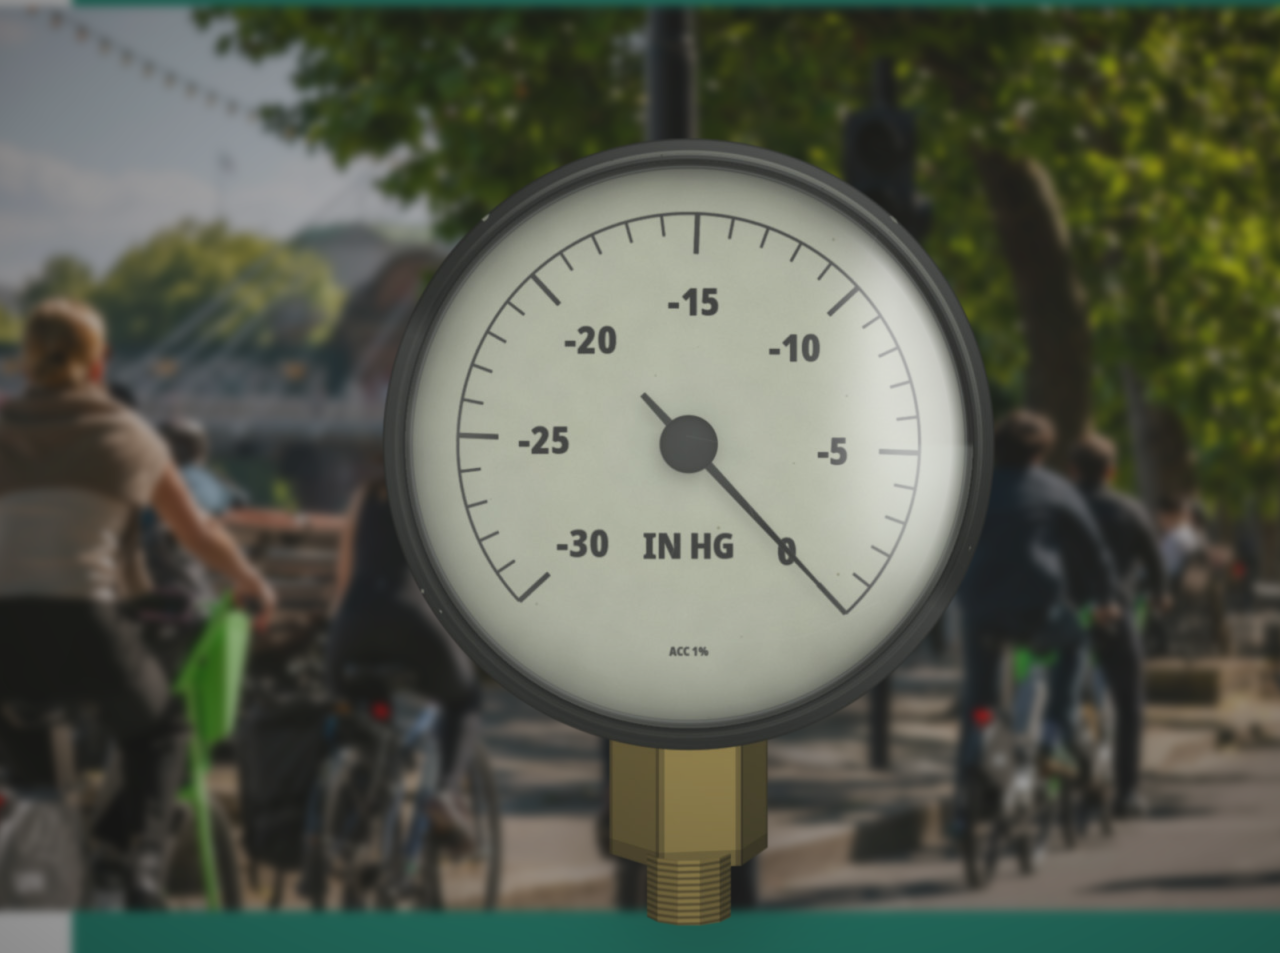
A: 0 inHg
